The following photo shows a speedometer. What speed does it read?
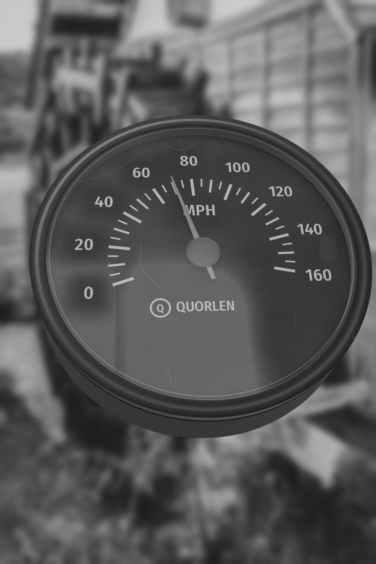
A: 70 mph
